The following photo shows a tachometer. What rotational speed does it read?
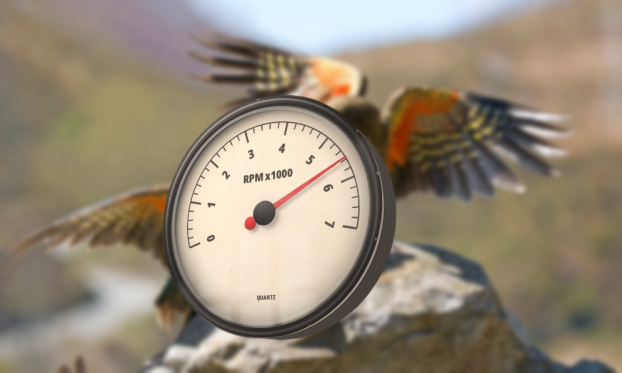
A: 5600 rpm
